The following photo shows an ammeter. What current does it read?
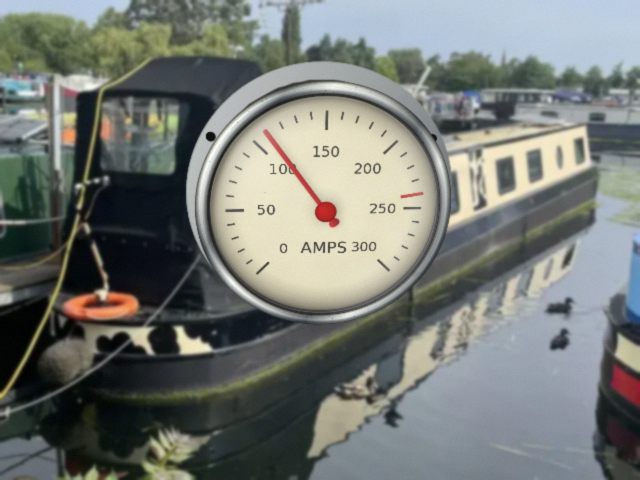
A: 110 A
